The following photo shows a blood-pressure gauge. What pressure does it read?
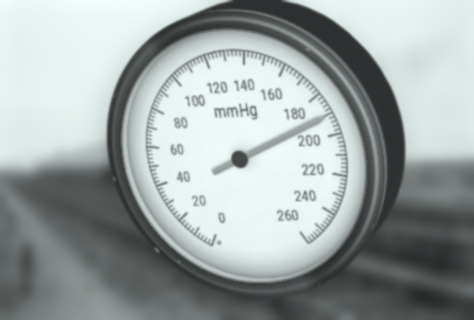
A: 190 mmHg
